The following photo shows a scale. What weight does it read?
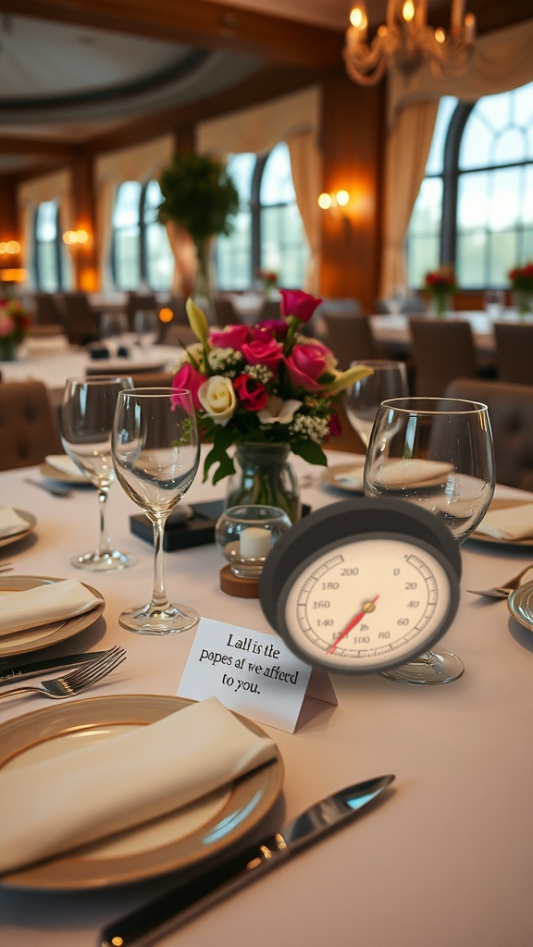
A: 120 lb
